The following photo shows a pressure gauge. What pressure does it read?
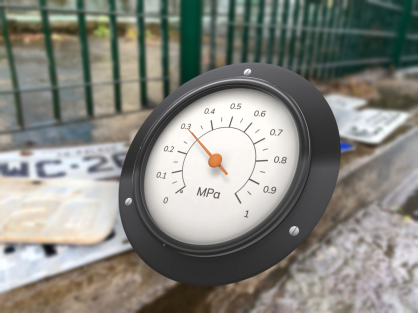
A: 0.3 MPa
